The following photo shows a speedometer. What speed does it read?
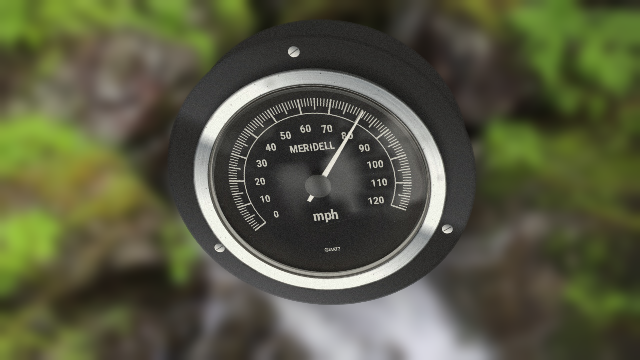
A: 80 mph
